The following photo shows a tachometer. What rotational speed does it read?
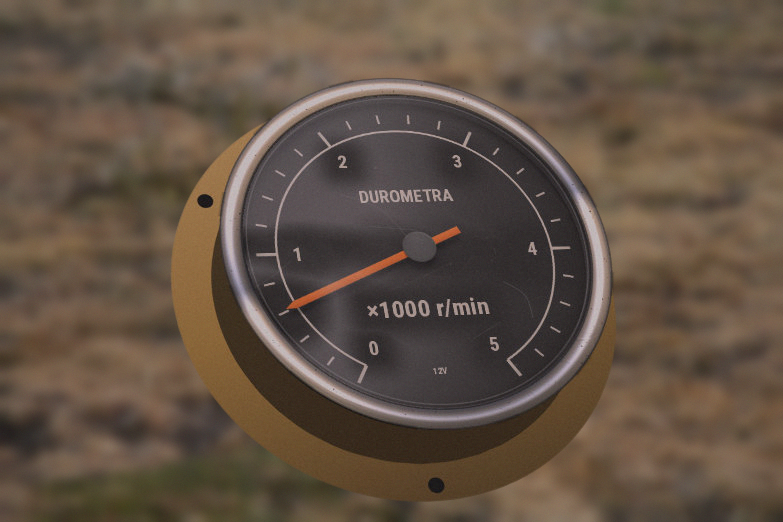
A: 600 rpm
